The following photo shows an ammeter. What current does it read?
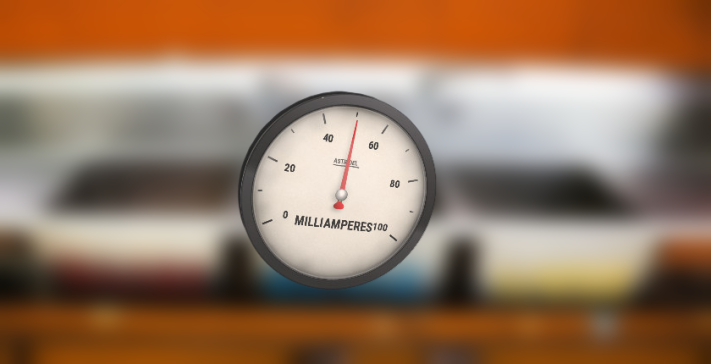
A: 50 mA
